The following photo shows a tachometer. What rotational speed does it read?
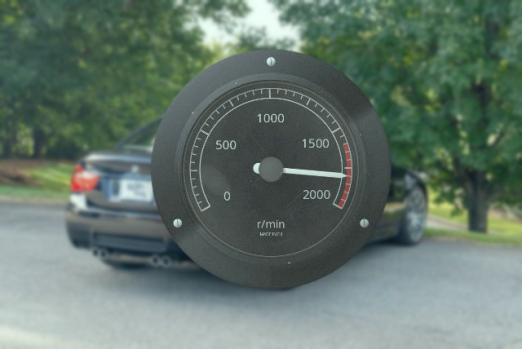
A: 1800 rpm
